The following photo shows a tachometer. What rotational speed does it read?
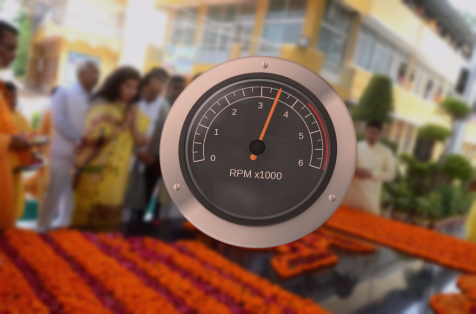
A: 3500 rpm
